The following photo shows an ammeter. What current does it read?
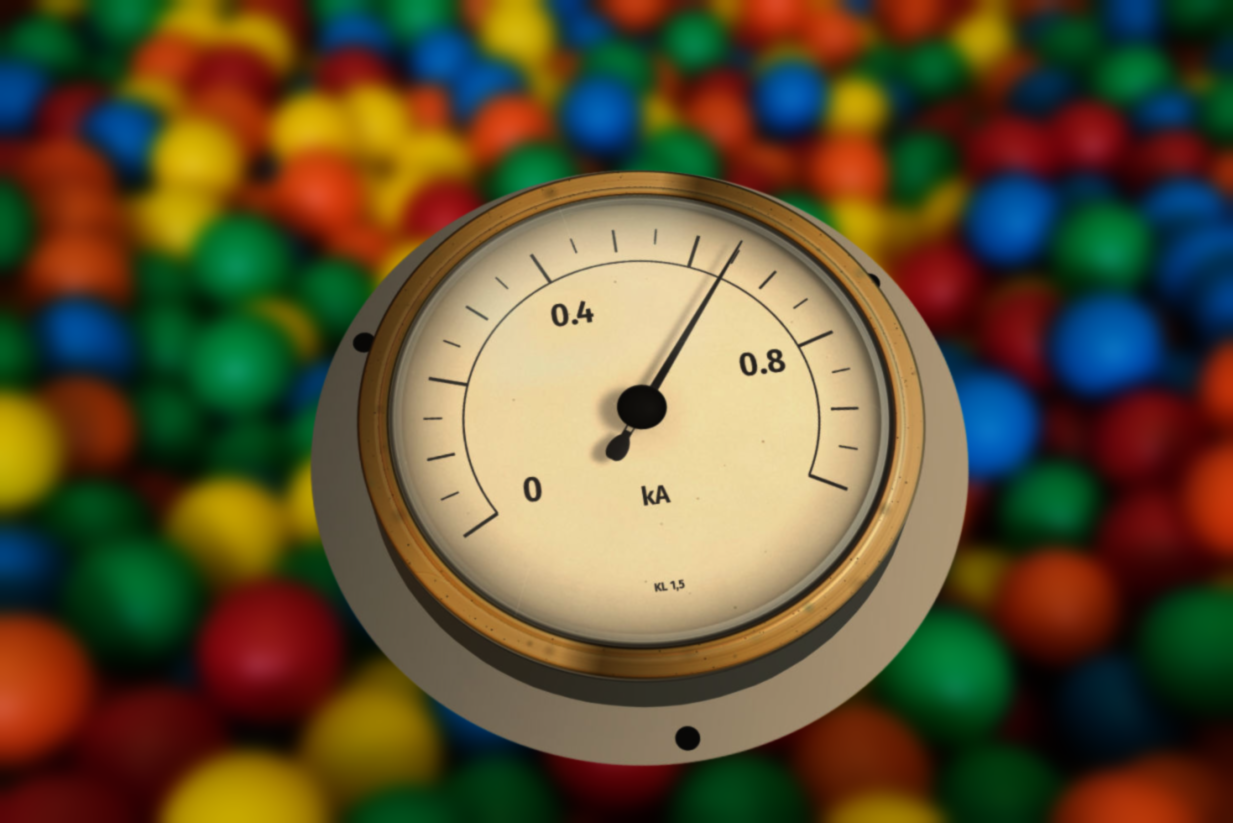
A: 0.65 kA
